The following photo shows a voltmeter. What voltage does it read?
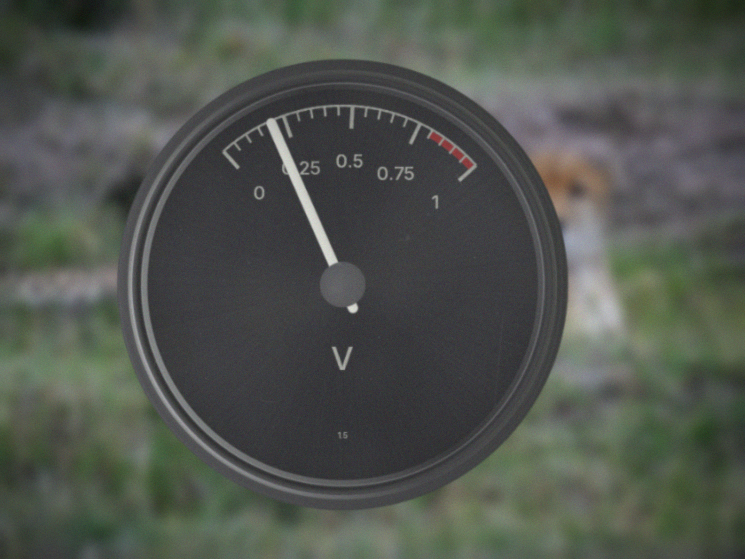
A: 0.2 V
